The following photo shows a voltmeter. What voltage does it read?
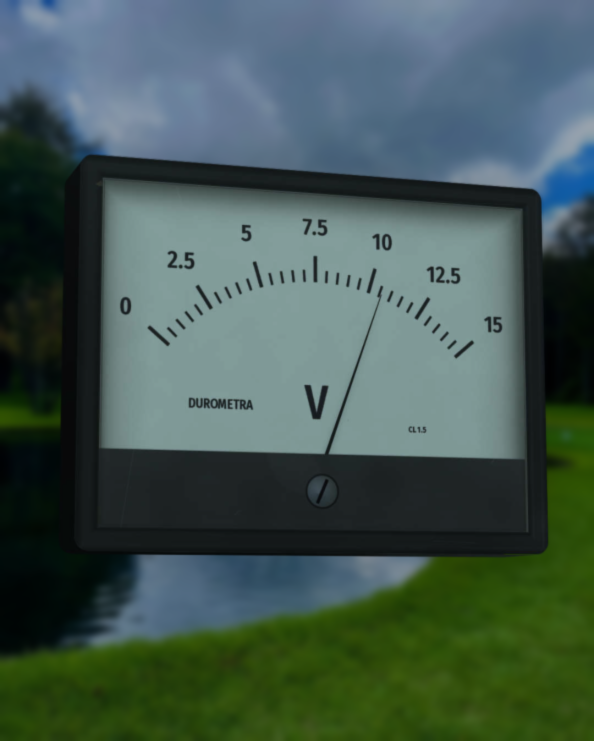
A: 10.5 V
